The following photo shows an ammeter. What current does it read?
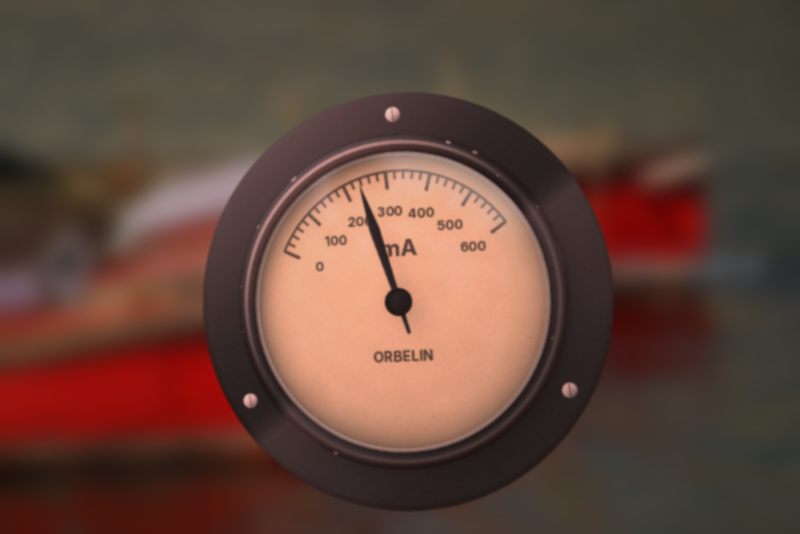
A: 240 mA
